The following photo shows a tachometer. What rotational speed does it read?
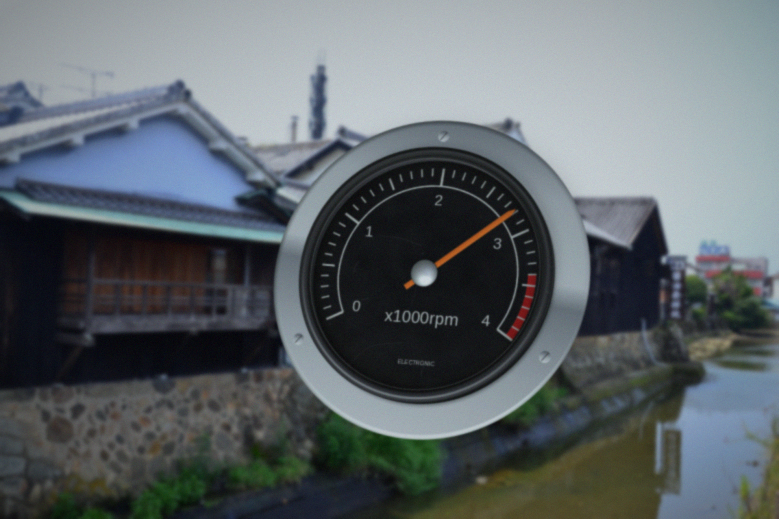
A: 2800 rpm
